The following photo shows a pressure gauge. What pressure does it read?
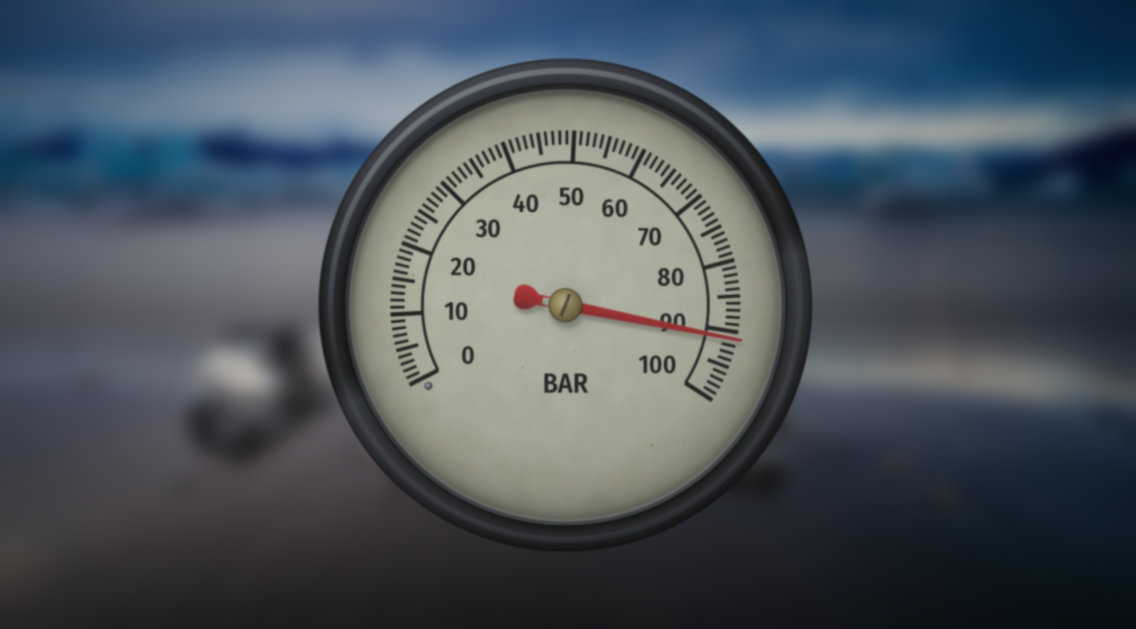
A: 91 bar
